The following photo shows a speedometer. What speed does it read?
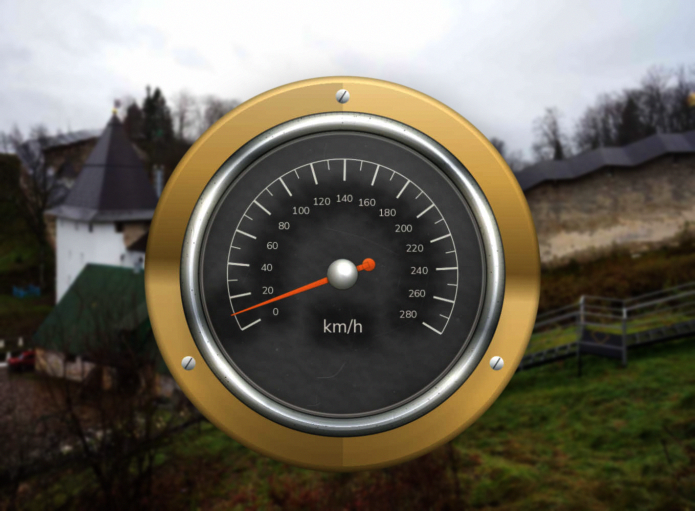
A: 10 km/h
